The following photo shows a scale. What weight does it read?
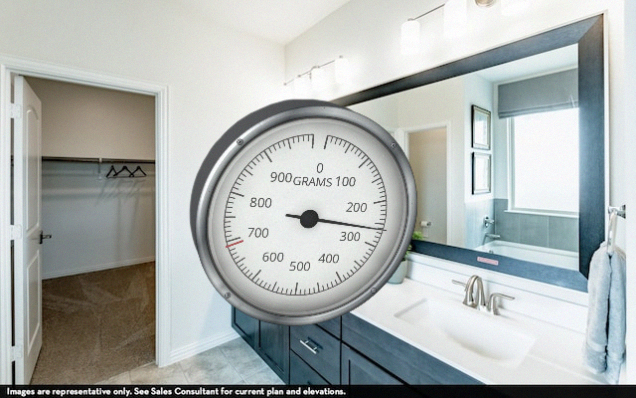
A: 260 g
